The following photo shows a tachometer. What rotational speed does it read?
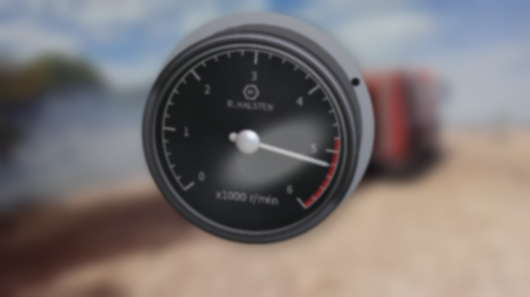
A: 5200 rpm
